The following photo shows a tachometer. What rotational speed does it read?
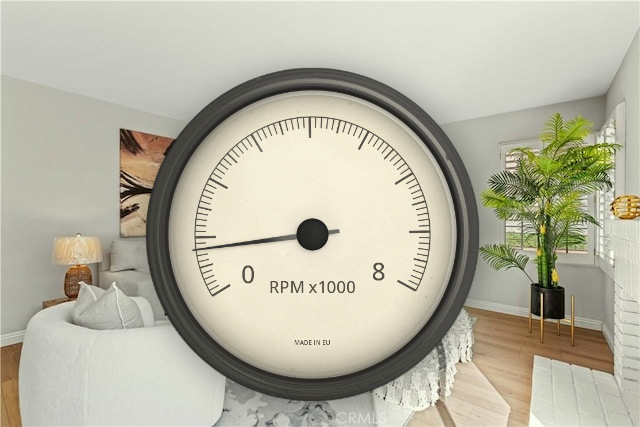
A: 800 rpm
